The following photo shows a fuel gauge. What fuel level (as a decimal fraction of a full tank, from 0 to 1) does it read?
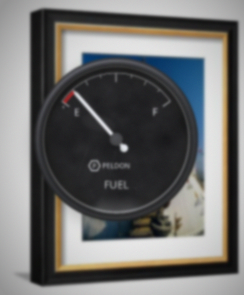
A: 0.125
